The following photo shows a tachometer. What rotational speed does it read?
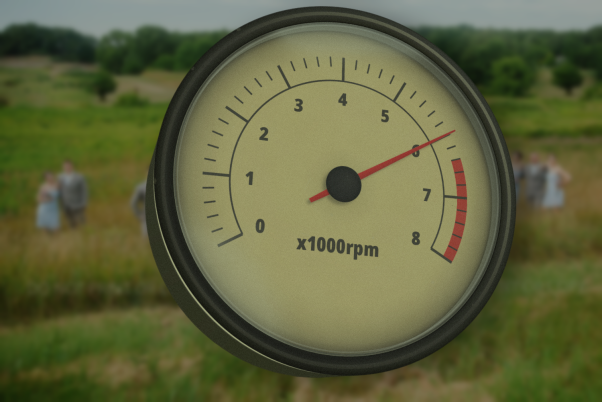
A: 6000 rpm
